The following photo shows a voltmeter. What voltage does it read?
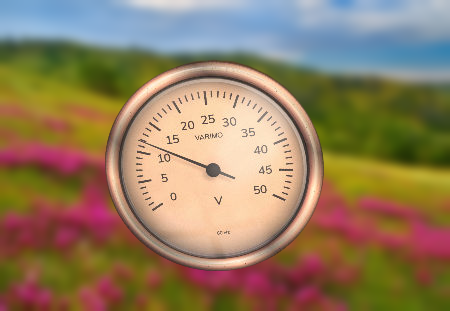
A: 12 V
